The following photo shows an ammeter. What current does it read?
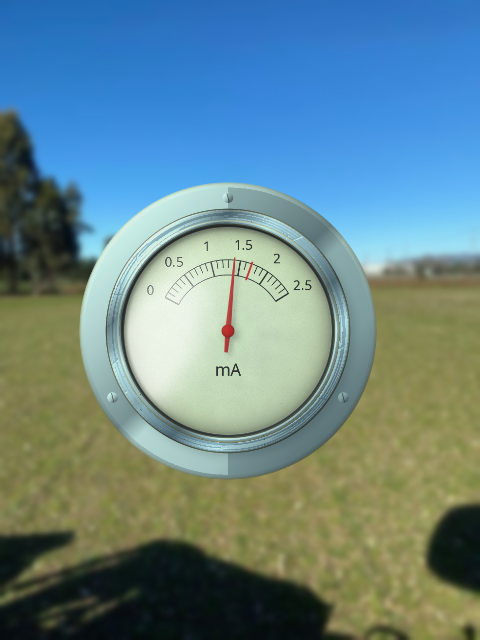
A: 1.4 mA
